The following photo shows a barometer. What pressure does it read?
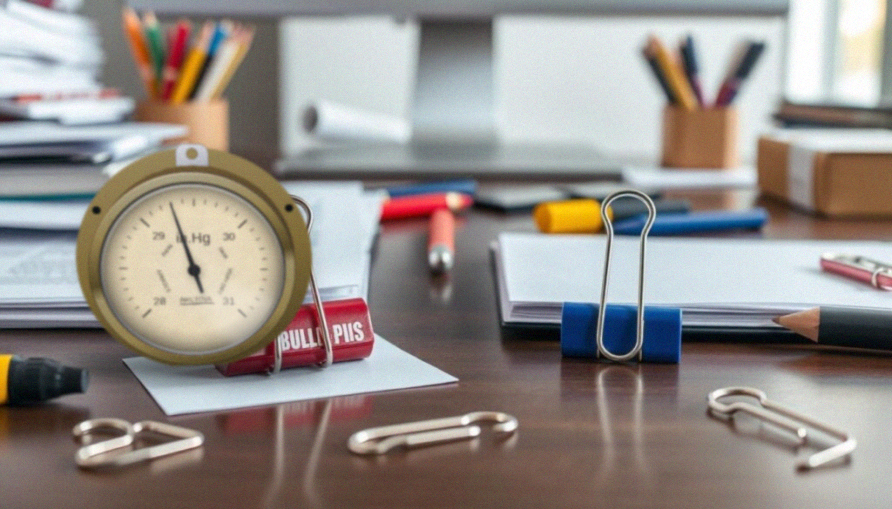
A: 29.3 inHg
